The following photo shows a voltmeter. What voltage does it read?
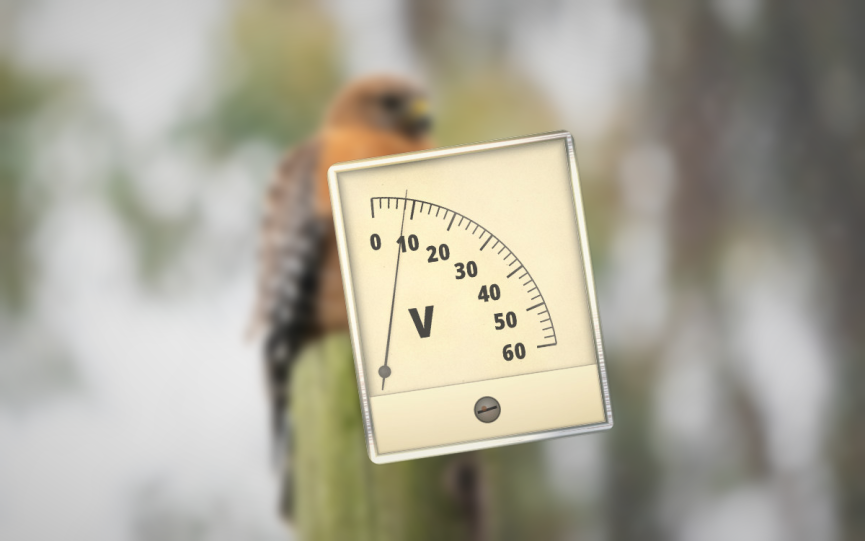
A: 8 V
